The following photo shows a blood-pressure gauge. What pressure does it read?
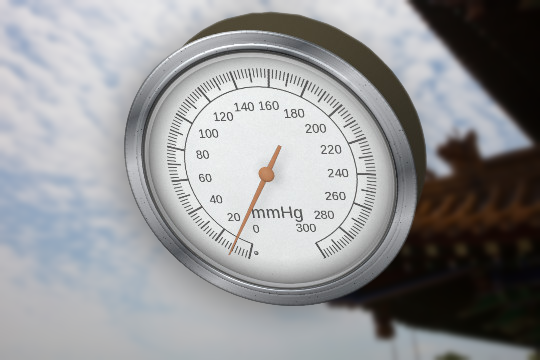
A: 10 mmHg
